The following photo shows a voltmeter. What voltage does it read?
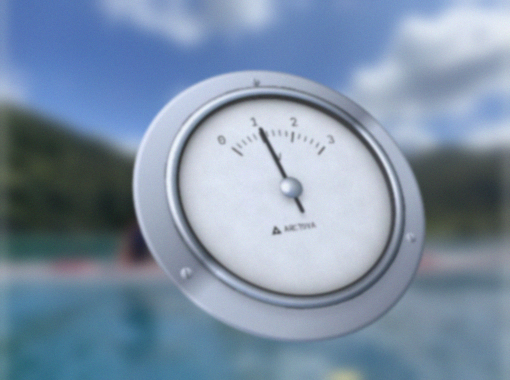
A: 1 V
